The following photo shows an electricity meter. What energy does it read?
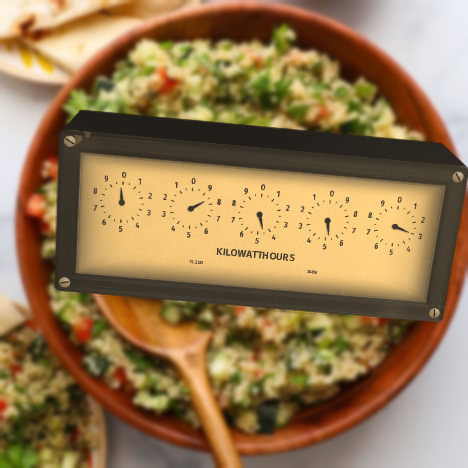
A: 98453 kWh
